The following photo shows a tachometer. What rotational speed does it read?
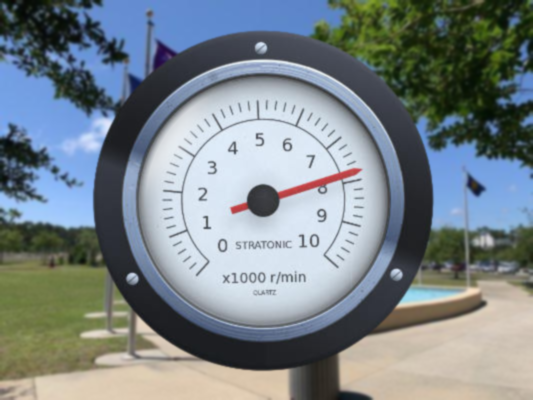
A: 7800 rpm
